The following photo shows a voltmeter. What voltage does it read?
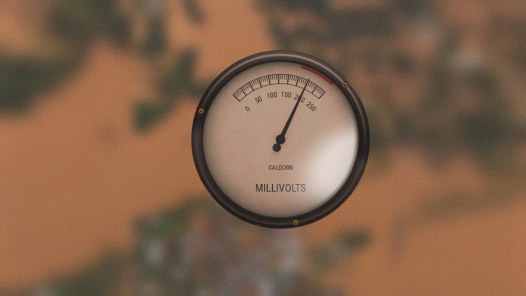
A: 200 mV
